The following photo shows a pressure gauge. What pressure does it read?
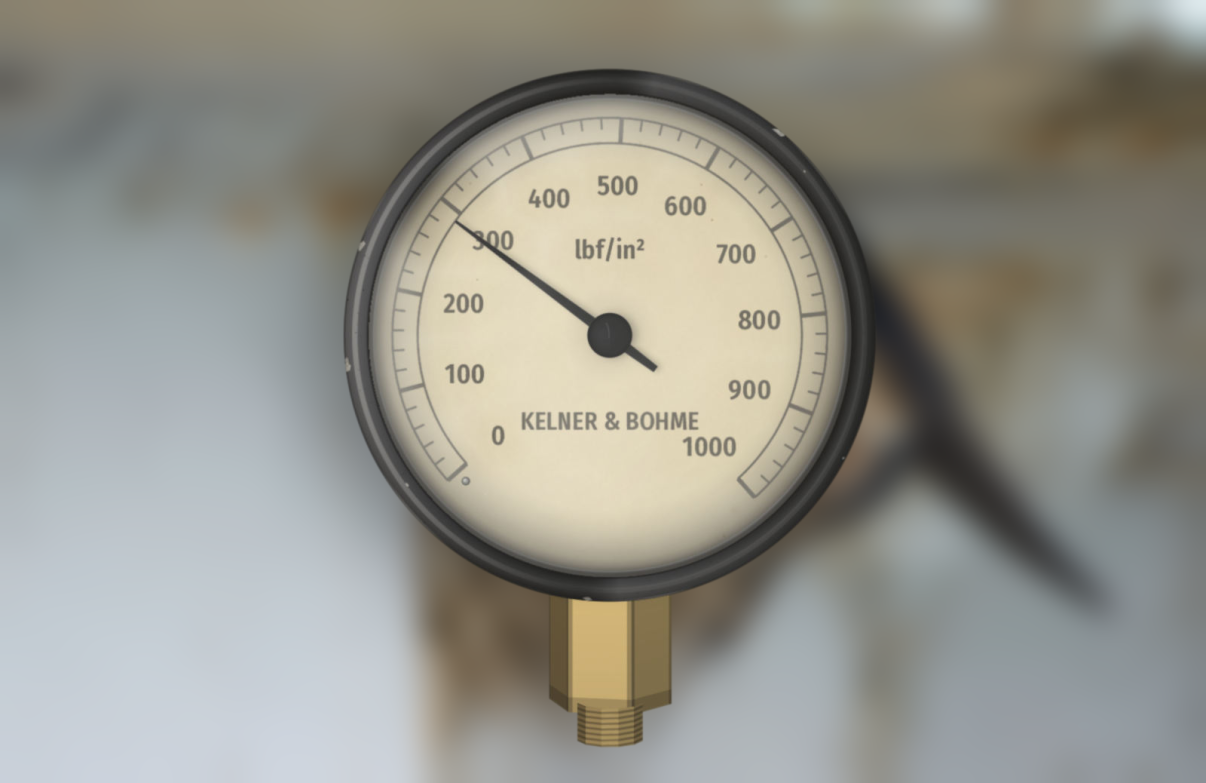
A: 290 psi
